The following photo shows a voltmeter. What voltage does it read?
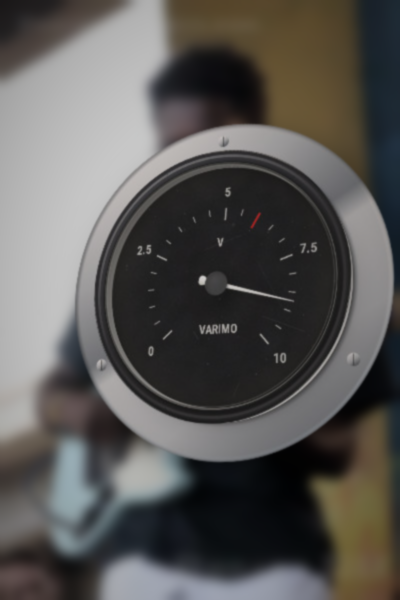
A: 8.75 V
